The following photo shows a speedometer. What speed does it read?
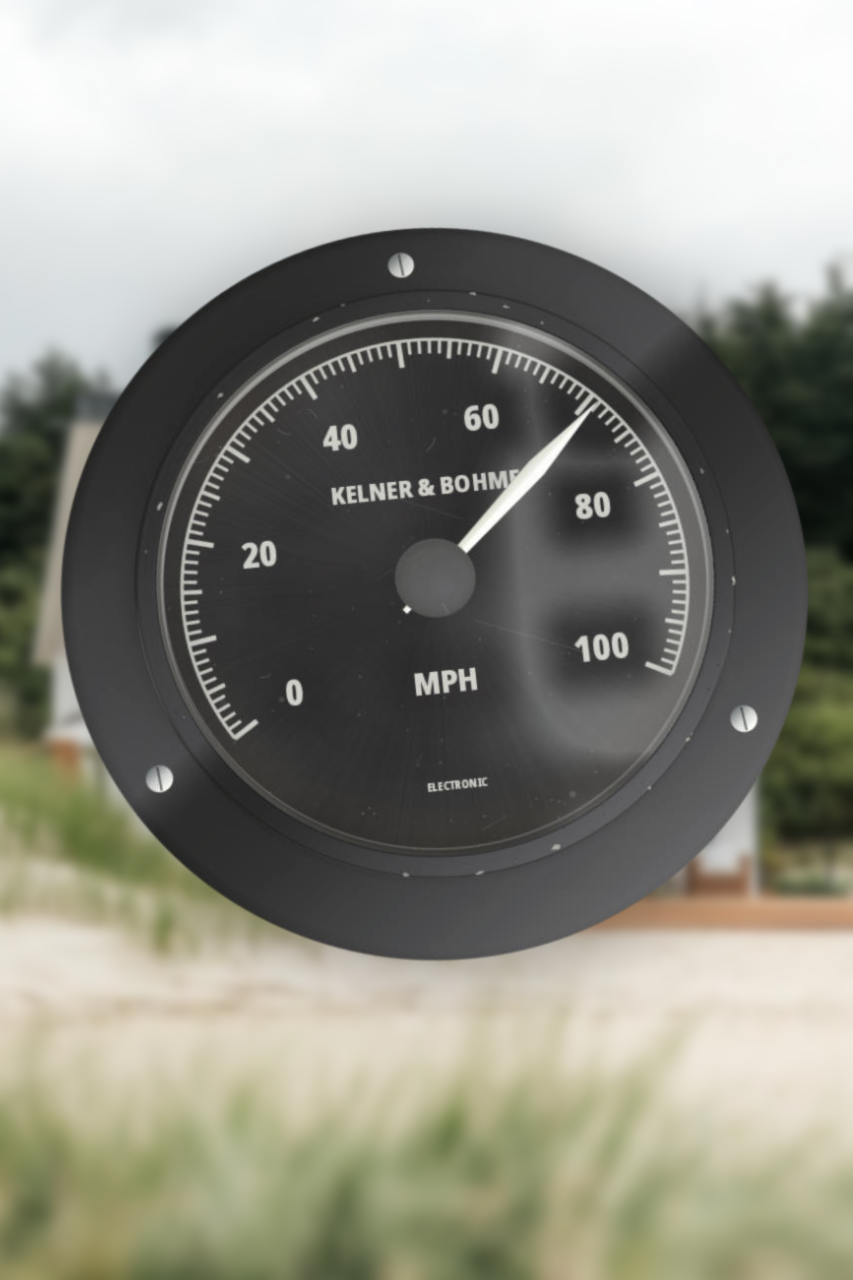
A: 71 mph
